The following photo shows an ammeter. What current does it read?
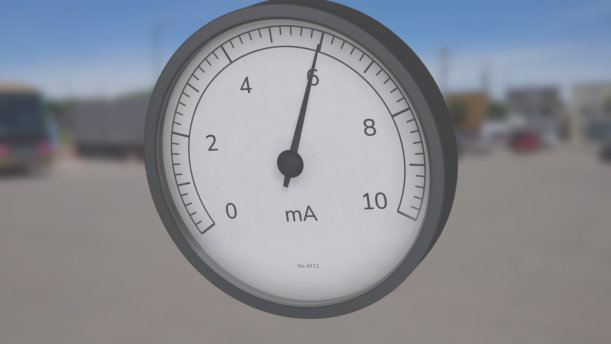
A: 6 mA
